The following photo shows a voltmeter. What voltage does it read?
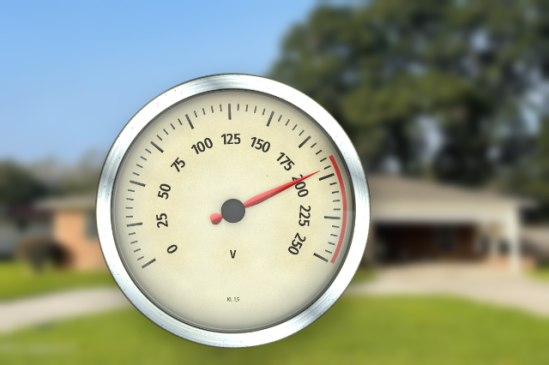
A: 195 V
